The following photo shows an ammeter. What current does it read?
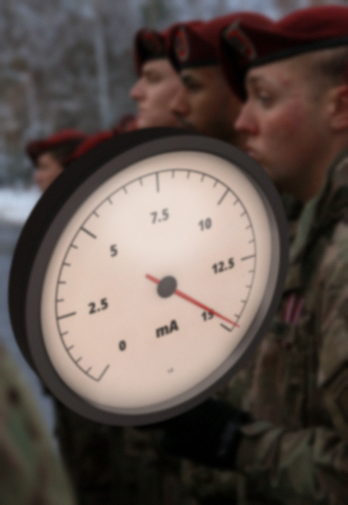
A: 14.75 mA
